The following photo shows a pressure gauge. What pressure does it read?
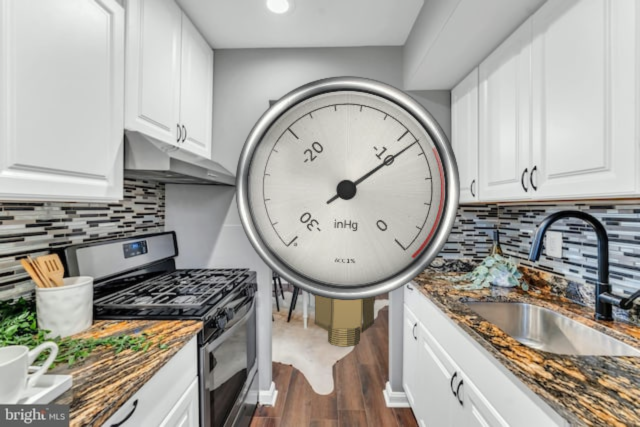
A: -9 inHg
